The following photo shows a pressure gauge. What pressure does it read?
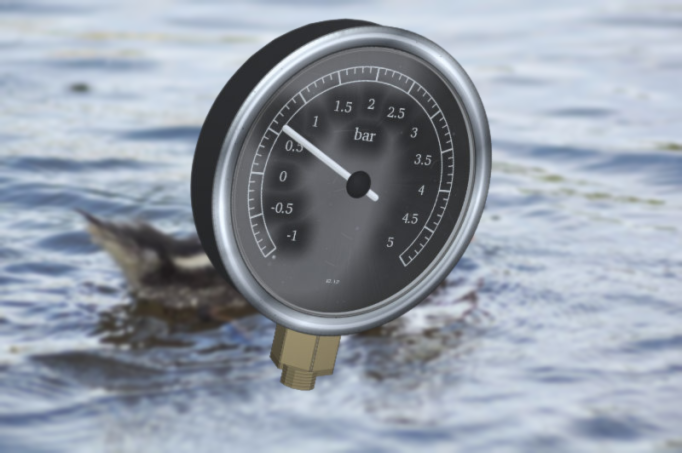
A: 0.6 bar
